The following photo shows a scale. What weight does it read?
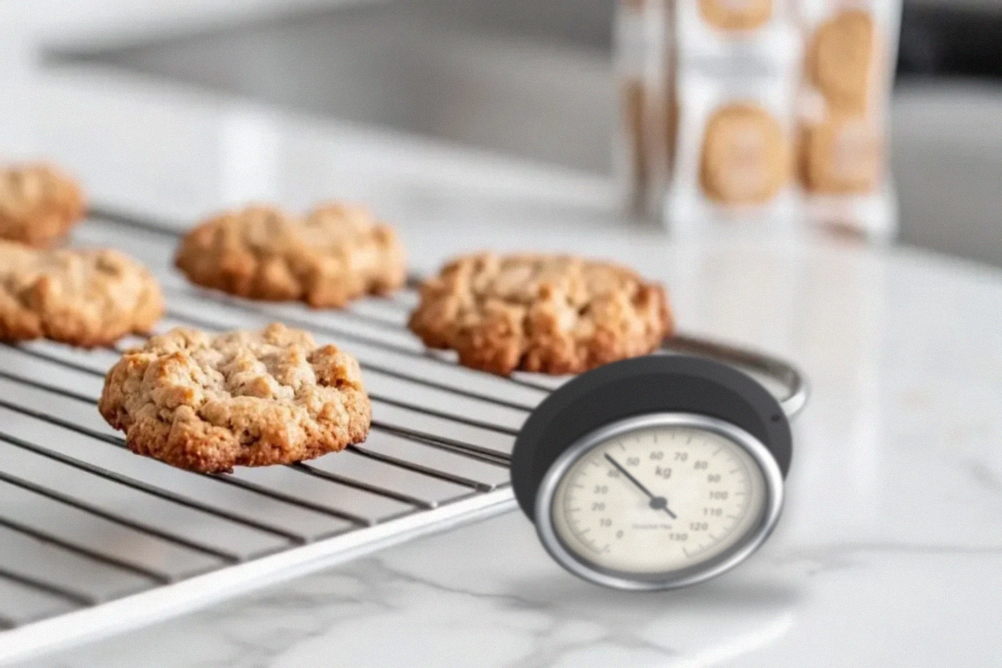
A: 45 kg
